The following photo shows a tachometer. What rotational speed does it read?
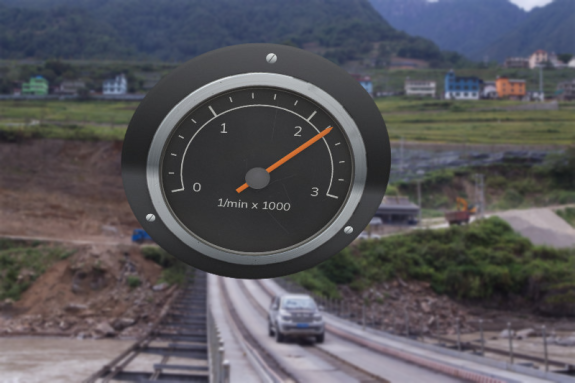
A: 2200 rpm
